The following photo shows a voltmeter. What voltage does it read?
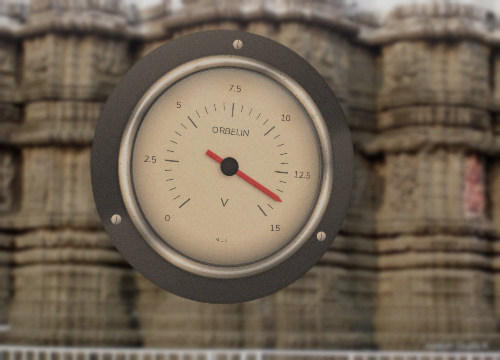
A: 14 V
